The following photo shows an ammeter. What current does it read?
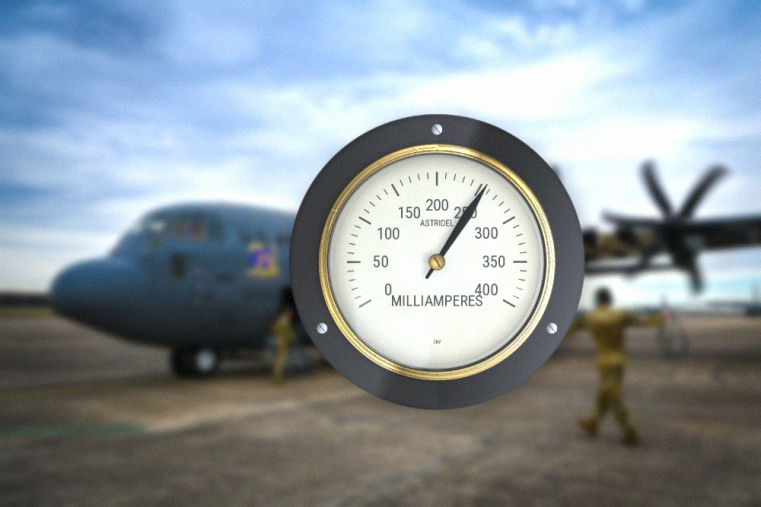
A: 255 mA
